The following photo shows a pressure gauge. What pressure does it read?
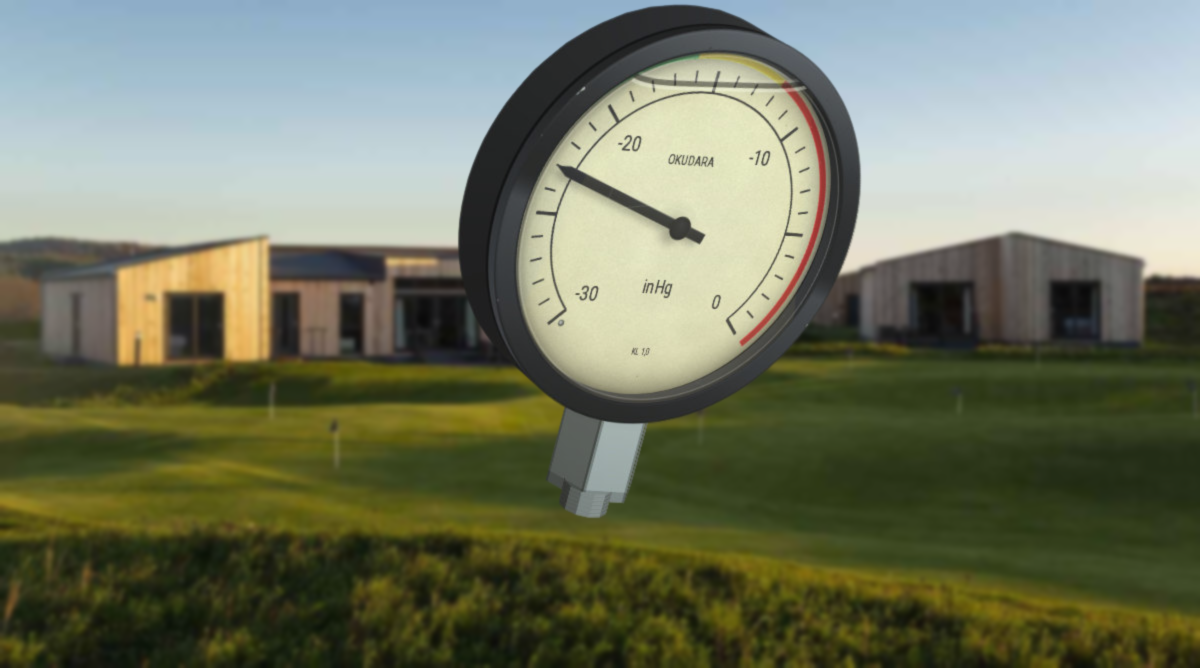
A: -23 inHg
